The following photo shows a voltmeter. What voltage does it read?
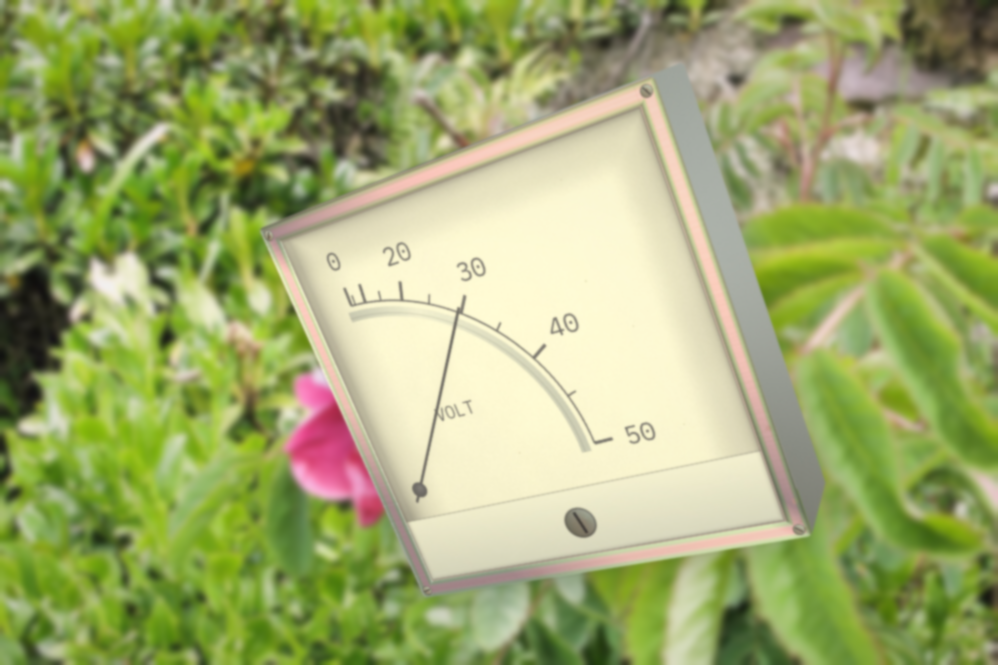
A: 30 V
